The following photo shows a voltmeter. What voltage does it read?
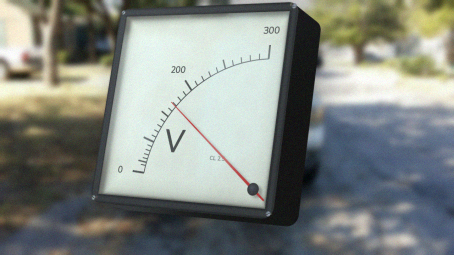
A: 170 V
